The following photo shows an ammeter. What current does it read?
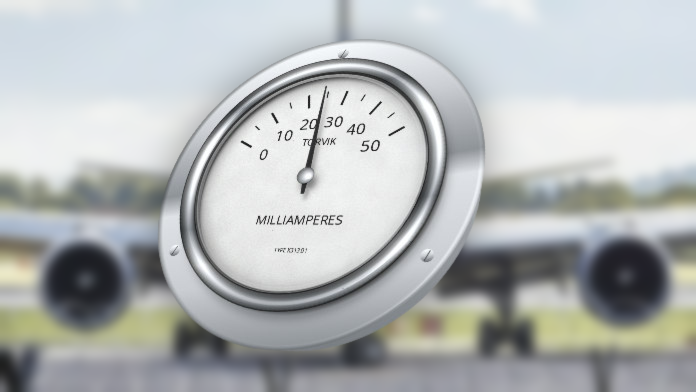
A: 25 mA
